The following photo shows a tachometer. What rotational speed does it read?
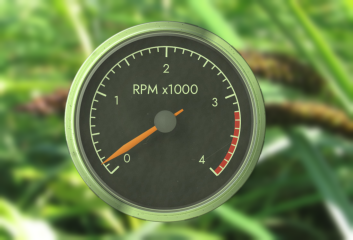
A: 150 rpm
